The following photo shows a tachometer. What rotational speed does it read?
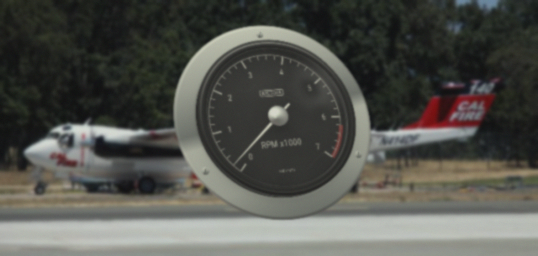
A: 200 rpm
